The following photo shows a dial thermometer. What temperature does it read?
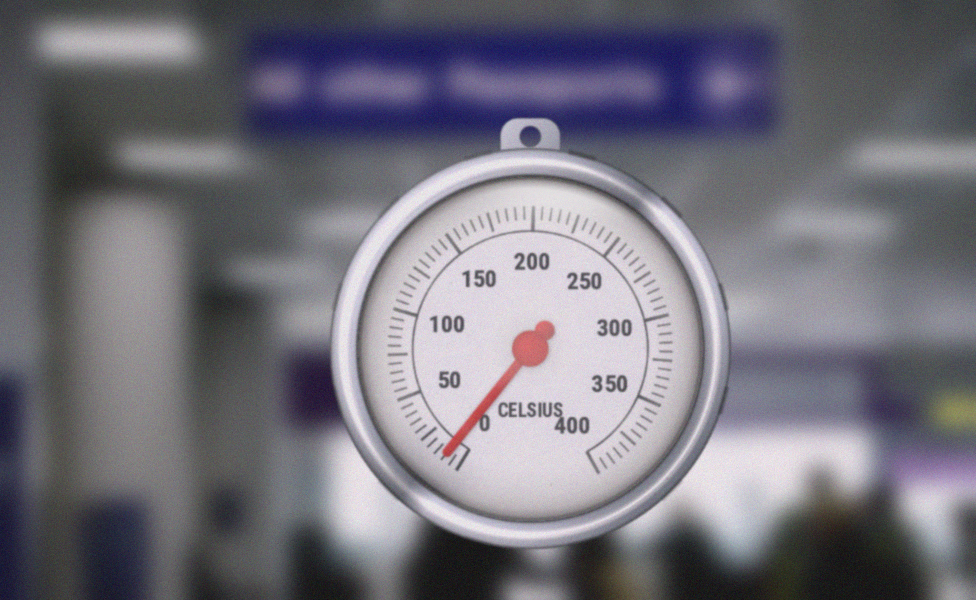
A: 10 °C
